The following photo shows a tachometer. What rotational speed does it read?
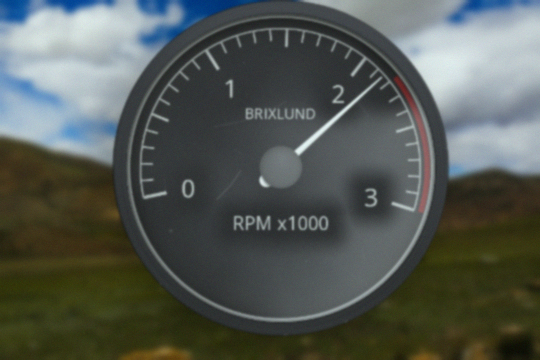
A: 2150 rpm
